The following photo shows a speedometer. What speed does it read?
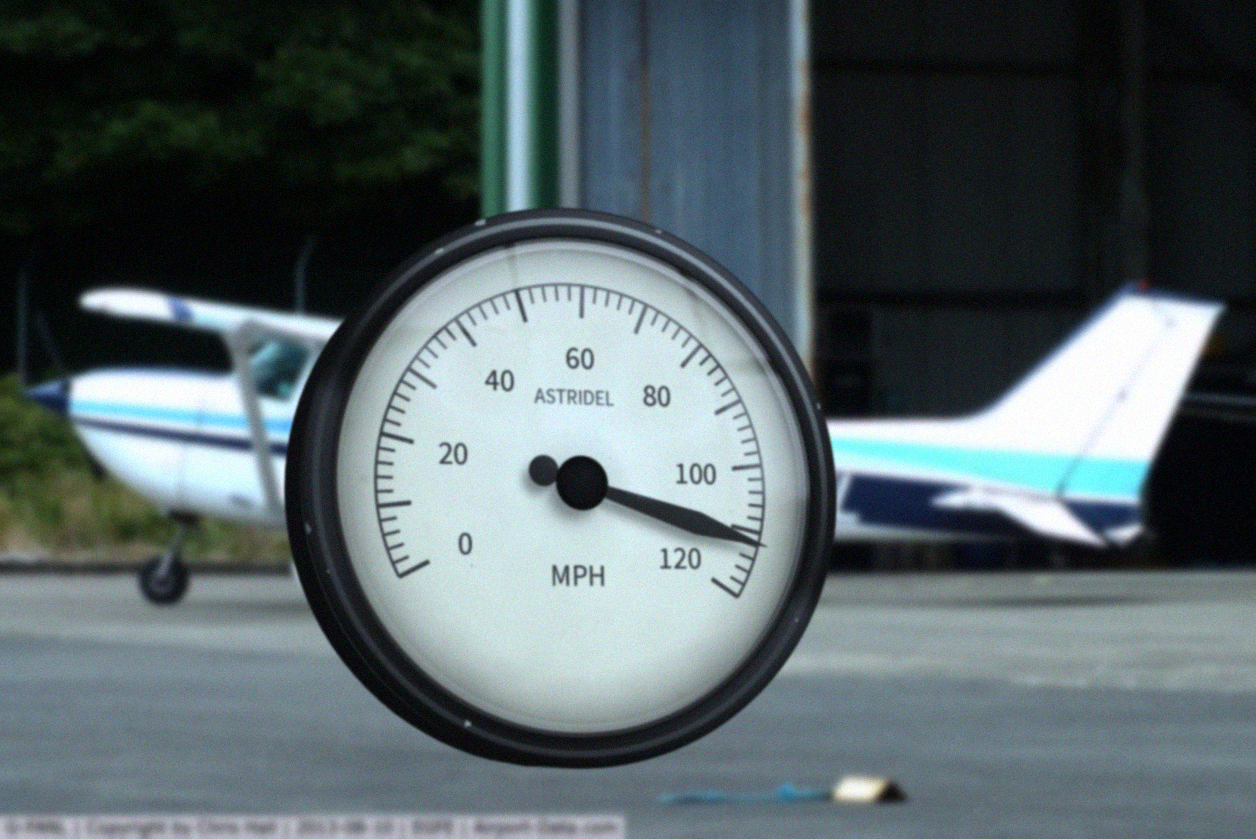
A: 112 mph
